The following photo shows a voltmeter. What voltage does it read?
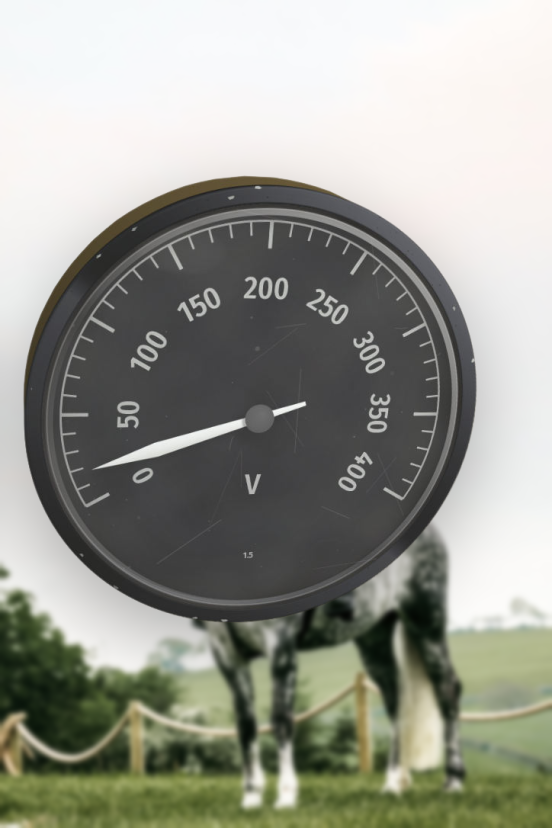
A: 20 V
